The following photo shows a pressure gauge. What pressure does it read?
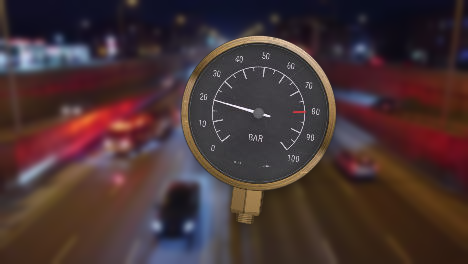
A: 20 bar
